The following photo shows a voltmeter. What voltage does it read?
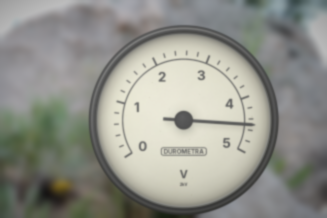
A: 4.5 V
